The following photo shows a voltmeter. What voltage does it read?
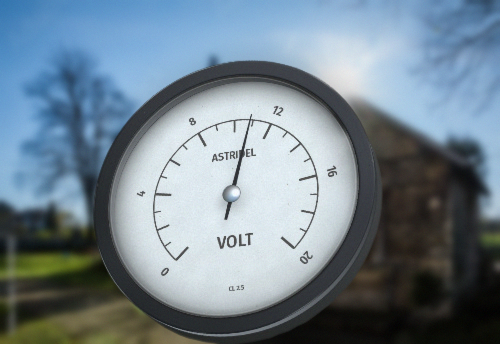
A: 11 V
